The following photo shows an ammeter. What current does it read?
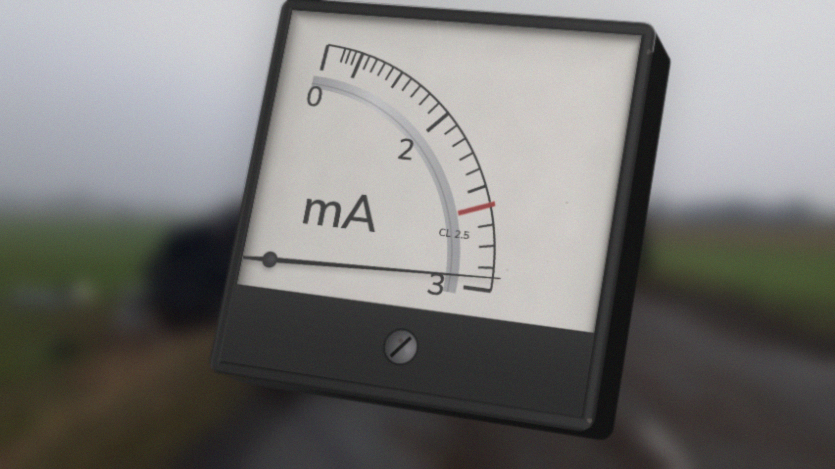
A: 2.95 mA
